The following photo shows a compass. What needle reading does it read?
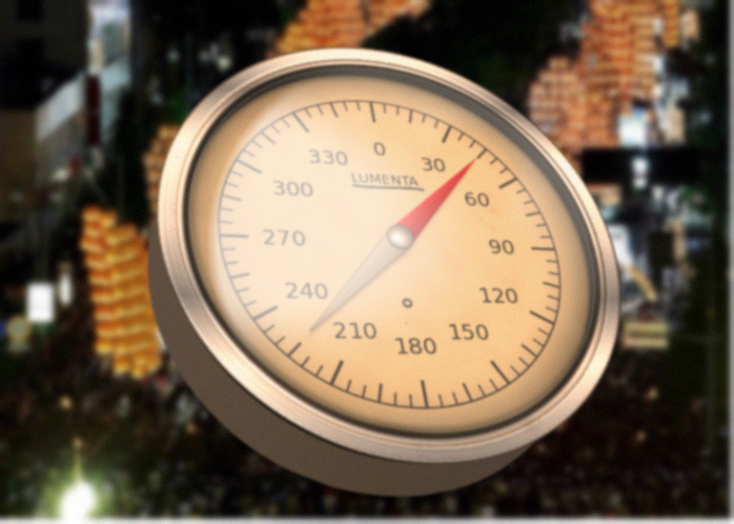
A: 45 °
